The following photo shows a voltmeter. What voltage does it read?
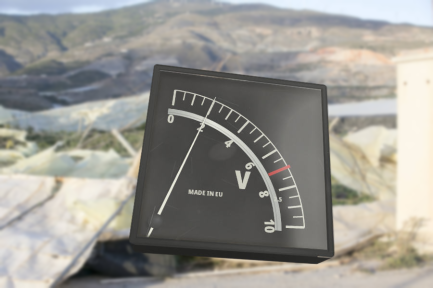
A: 2 V
